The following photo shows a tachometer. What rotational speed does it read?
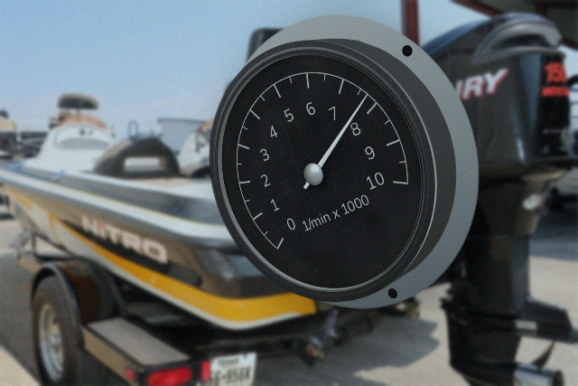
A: 7750 rpm
